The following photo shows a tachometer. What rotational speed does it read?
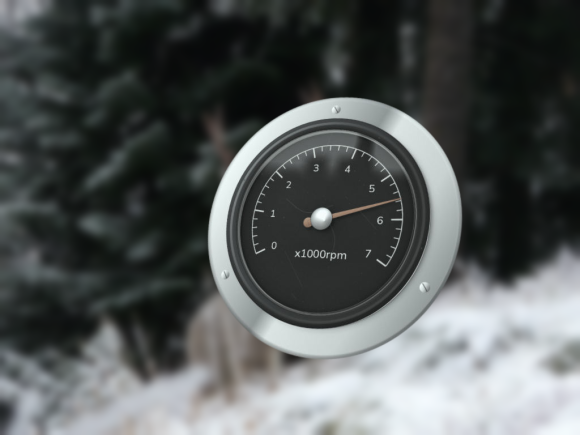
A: 5600 rpm
